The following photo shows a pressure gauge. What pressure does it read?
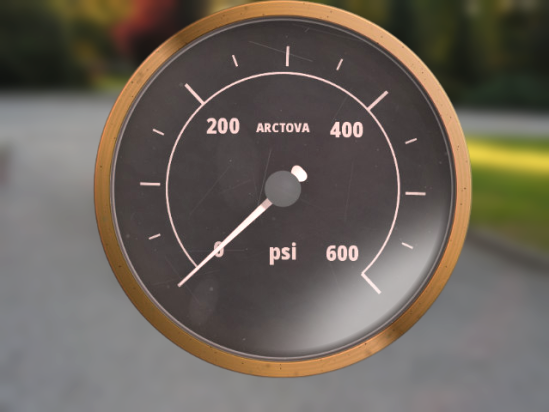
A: 0 psi
